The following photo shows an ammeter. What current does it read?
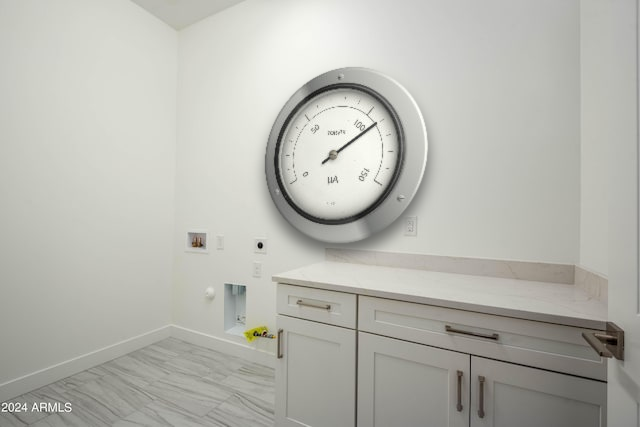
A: 110 µA
